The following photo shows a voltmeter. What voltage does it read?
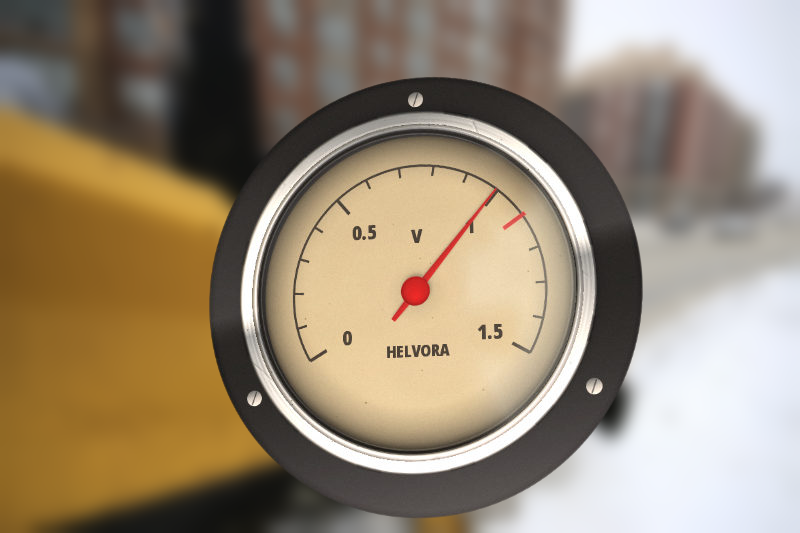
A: 1 V
